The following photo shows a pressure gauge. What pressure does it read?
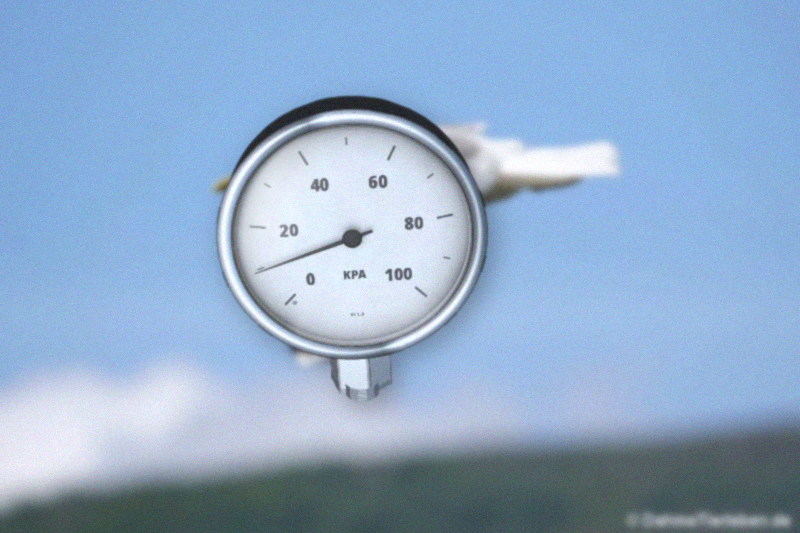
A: 10 kPa
